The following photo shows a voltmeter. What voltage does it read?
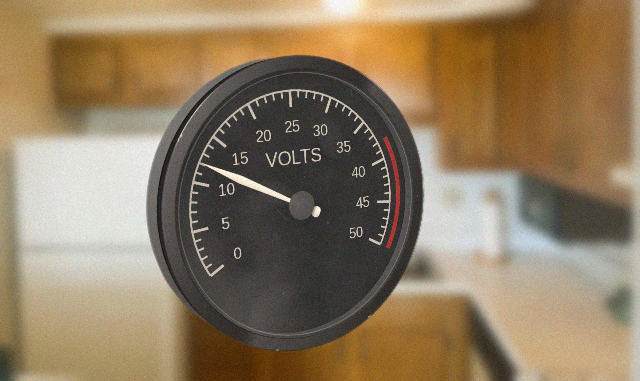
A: 12 V
